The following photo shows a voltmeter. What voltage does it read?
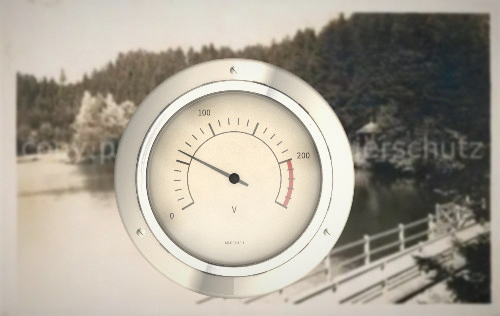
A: 60 V
